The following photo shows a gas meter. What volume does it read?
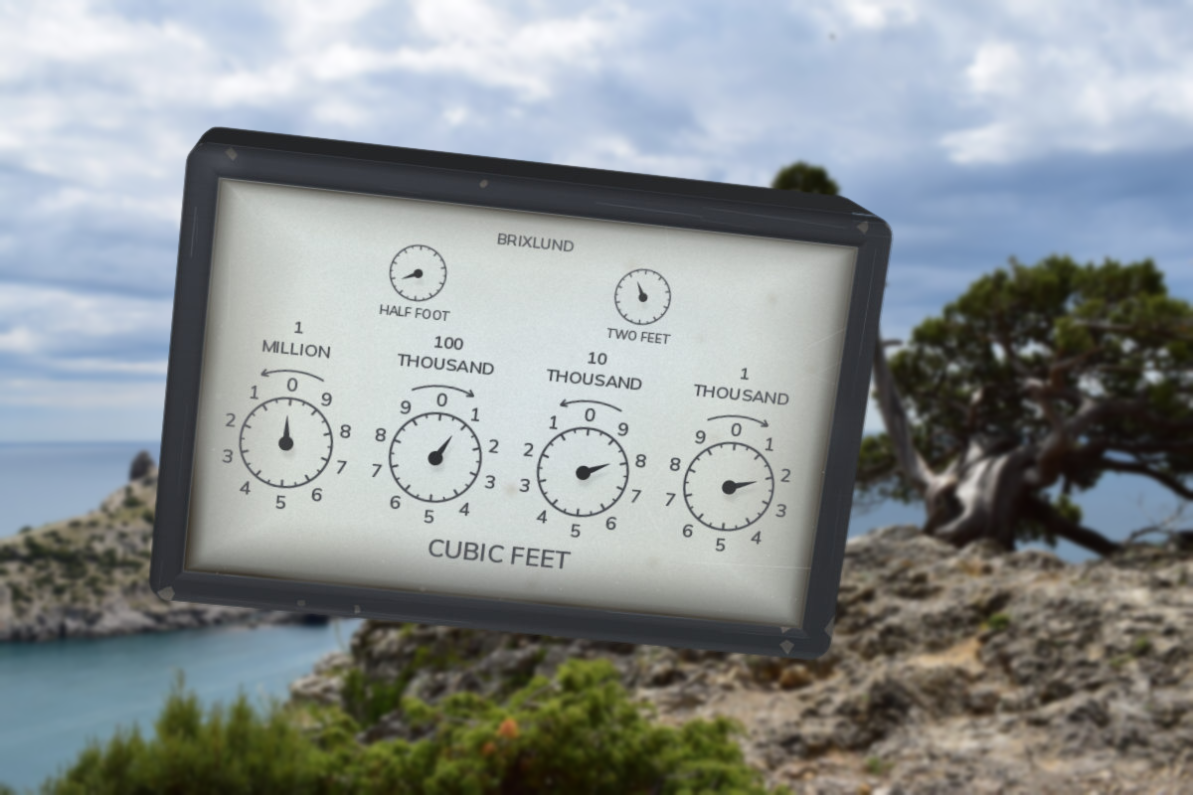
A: 8200 ft³
